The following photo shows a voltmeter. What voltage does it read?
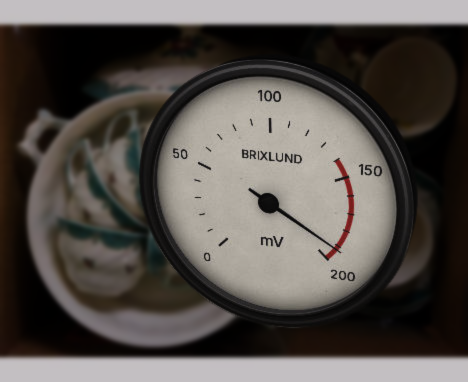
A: 190 mV
